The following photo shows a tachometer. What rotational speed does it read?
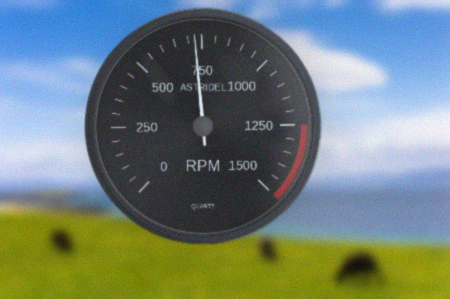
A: 725 rpm
